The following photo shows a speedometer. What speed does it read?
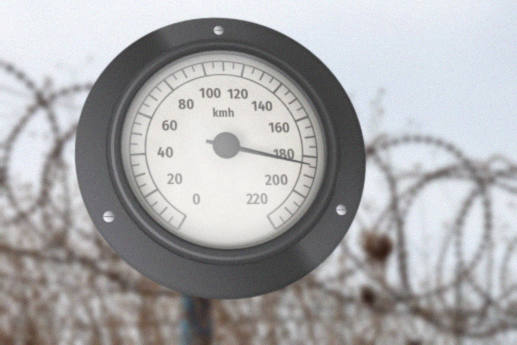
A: 185 km/h
